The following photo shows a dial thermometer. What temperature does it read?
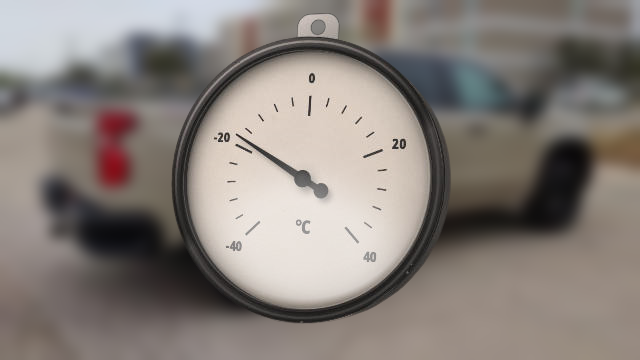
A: -18 °C
